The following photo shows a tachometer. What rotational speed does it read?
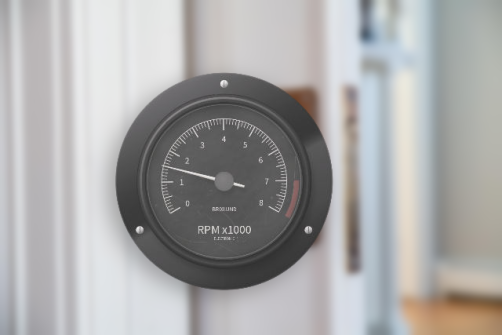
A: 1500 rpm
